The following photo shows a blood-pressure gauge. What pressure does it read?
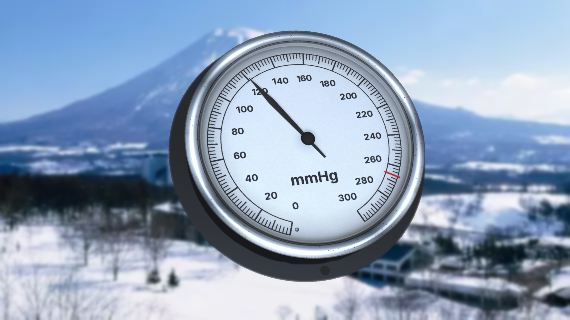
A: 120 mmHg
